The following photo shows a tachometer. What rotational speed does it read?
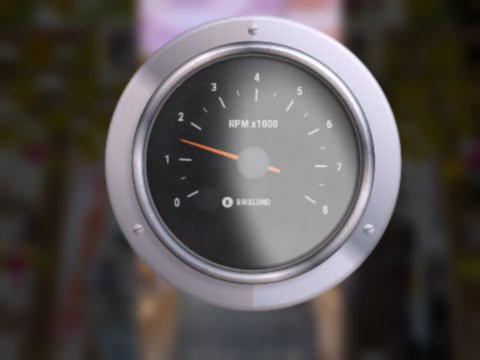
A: 1500 rpm
